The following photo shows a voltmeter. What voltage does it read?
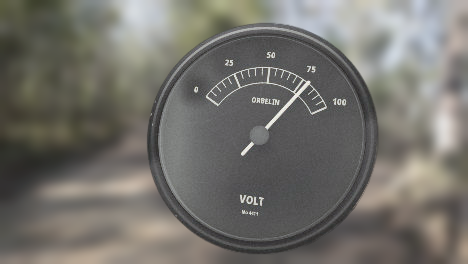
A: 80 V
